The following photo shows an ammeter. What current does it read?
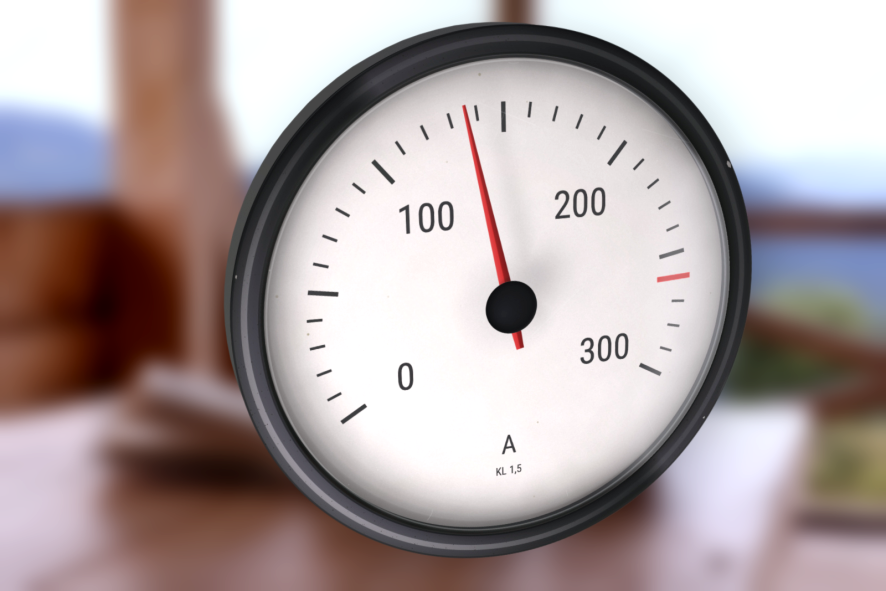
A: 135 A
